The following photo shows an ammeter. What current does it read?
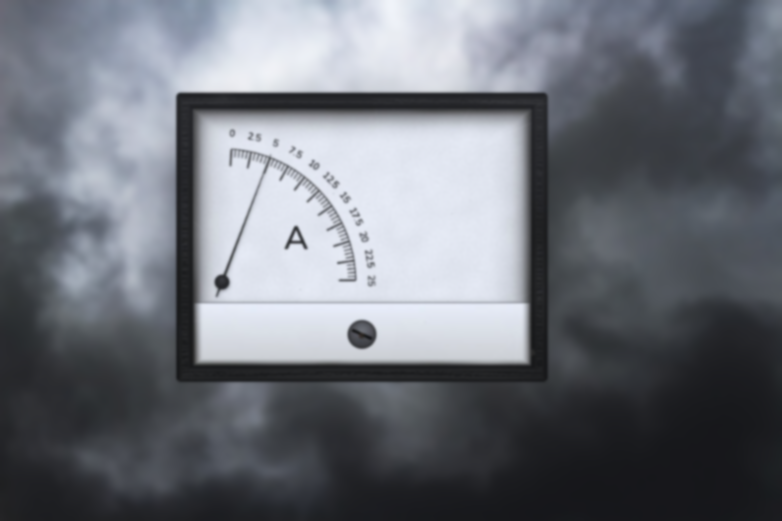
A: 5 A
